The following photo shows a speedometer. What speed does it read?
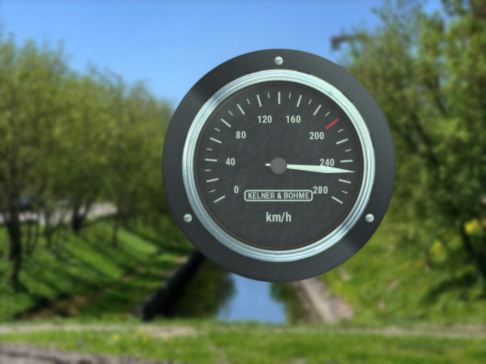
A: 250 km/h
